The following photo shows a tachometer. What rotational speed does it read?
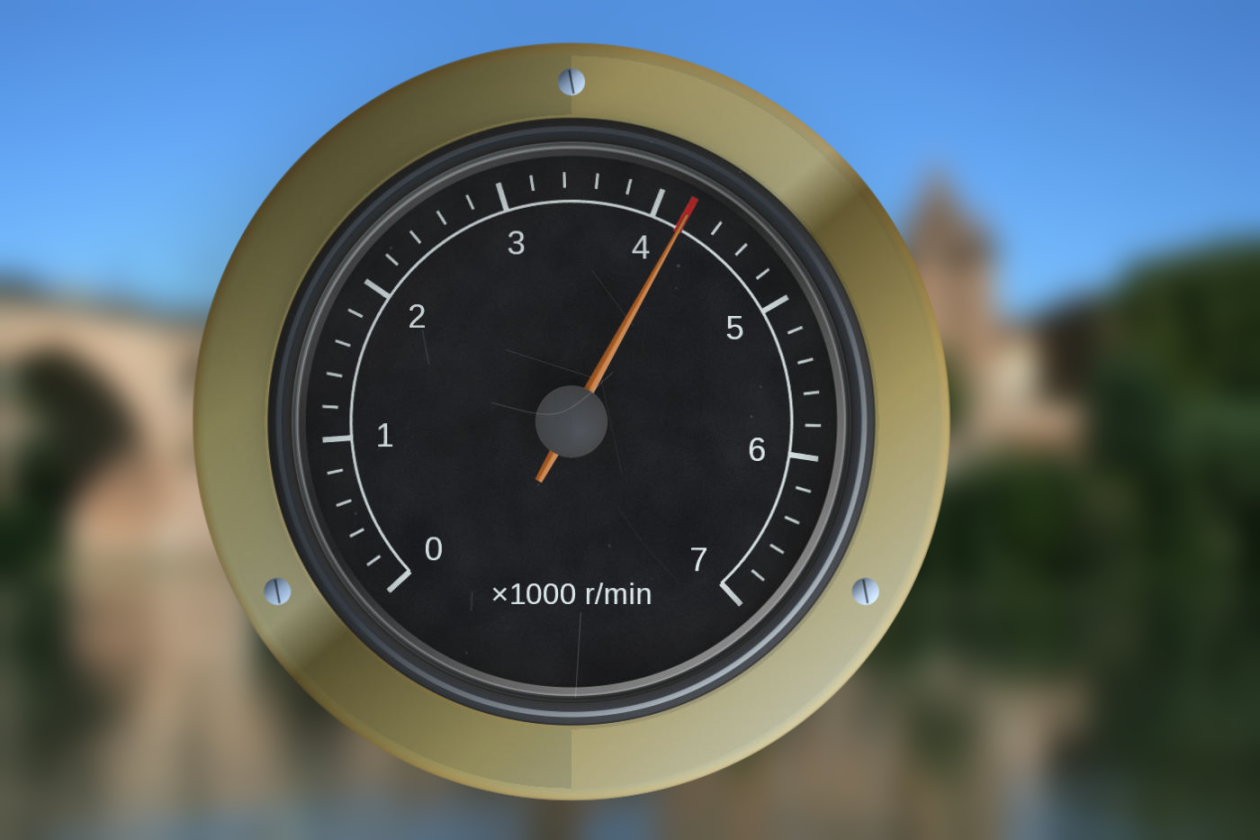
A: 4200 rpm
